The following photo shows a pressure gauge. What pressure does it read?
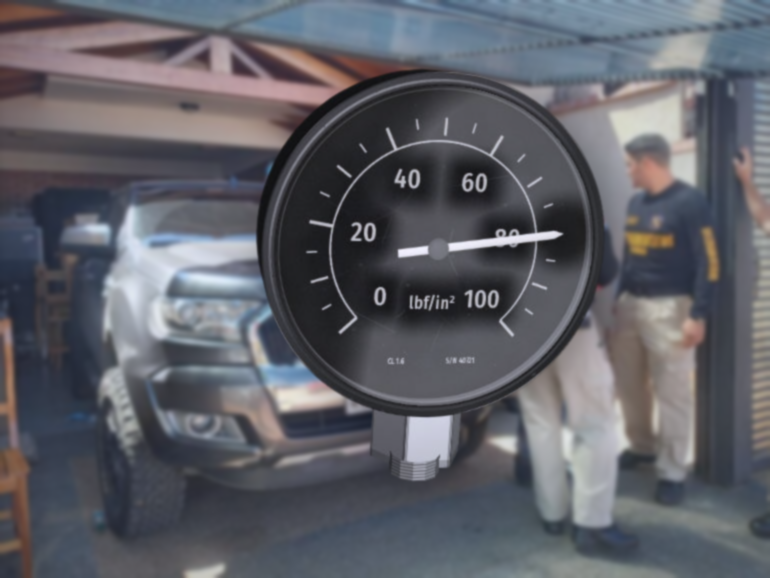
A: 80 psi
